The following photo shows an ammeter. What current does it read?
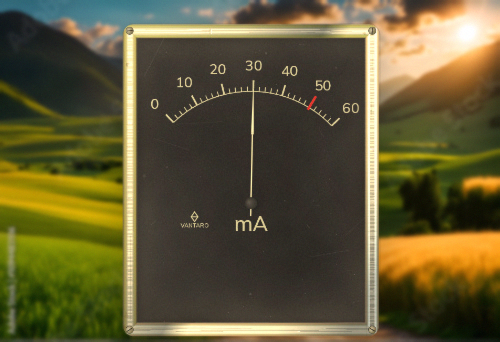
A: 30 mA
